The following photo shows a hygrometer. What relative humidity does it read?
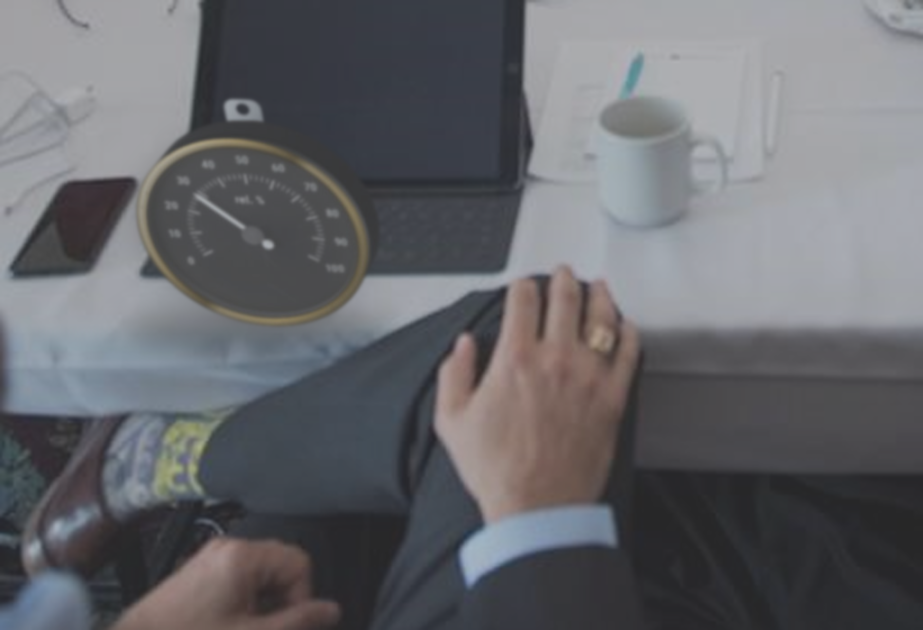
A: 30 %
